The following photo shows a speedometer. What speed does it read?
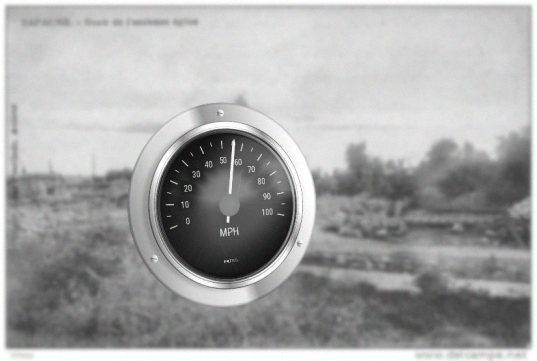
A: 55 mph
